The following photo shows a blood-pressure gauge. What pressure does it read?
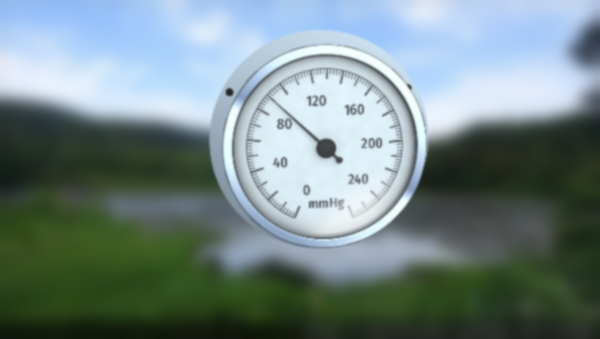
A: 90 mmHg
